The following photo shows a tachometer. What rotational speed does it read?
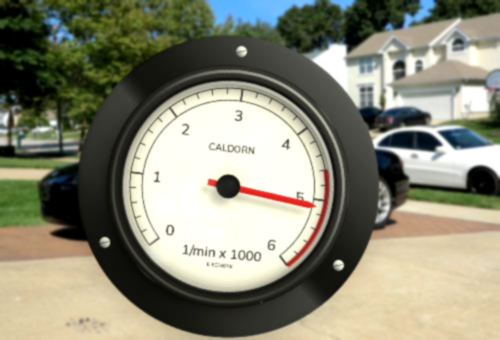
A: 5100 rpm
